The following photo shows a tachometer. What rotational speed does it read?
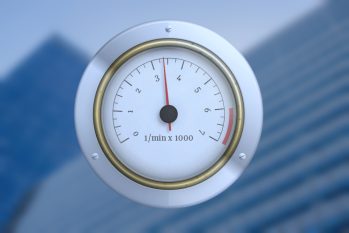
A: 3375 rpm
